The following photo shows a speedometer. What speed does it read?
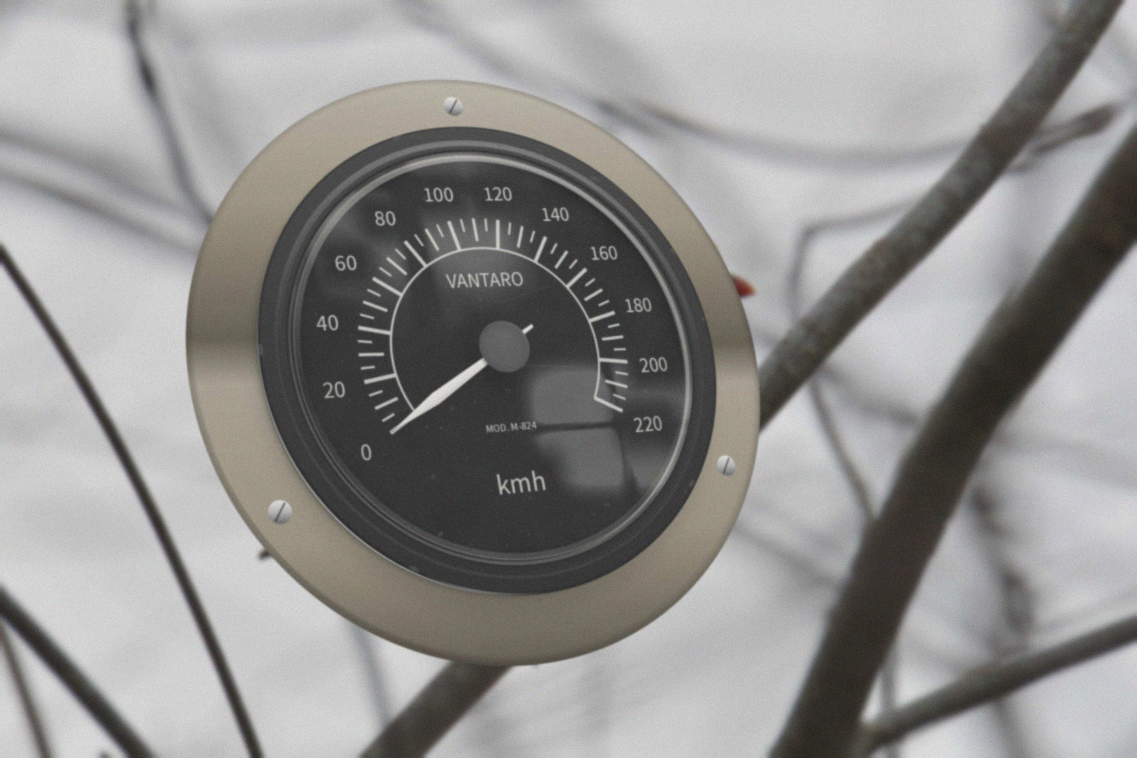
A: 0 km/h
